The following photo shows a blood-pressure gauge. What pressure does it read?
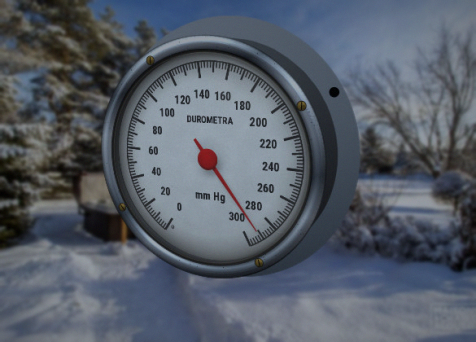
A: 290 mmHg
